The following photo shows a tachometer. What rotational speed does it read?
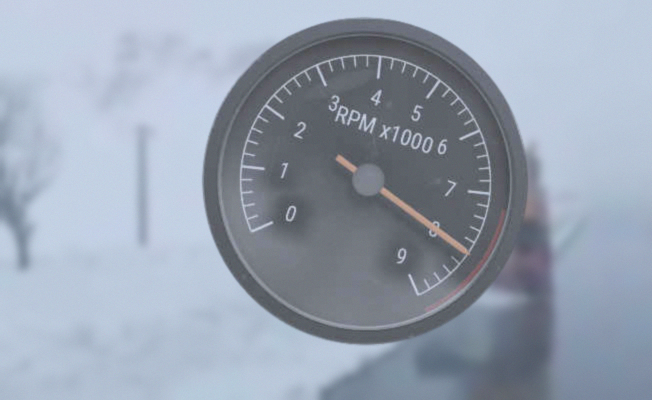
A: 8000 rpm
